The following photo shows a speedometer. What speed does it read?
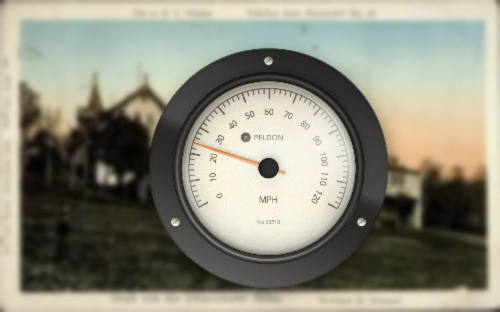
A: 24 mph
